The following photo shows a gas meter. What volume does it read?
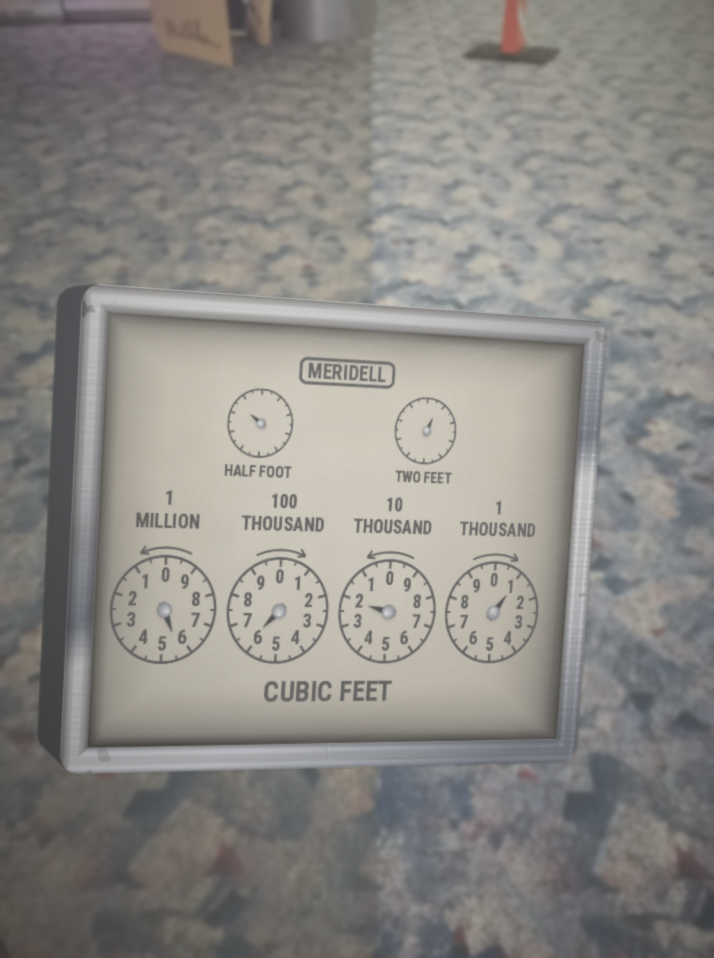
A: 562100 ft³
